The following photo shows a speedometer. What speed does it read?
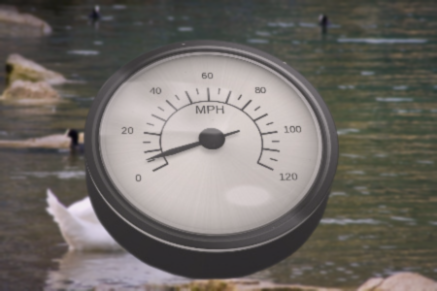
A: 5 mph
